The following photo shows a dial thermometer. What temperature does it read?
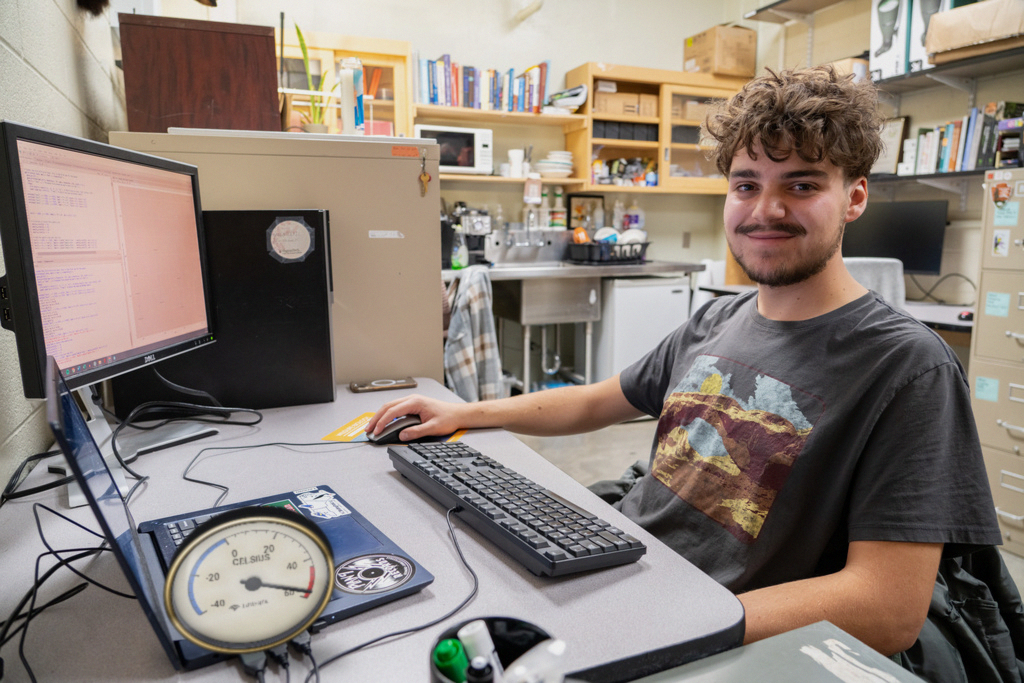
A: 56 °C
